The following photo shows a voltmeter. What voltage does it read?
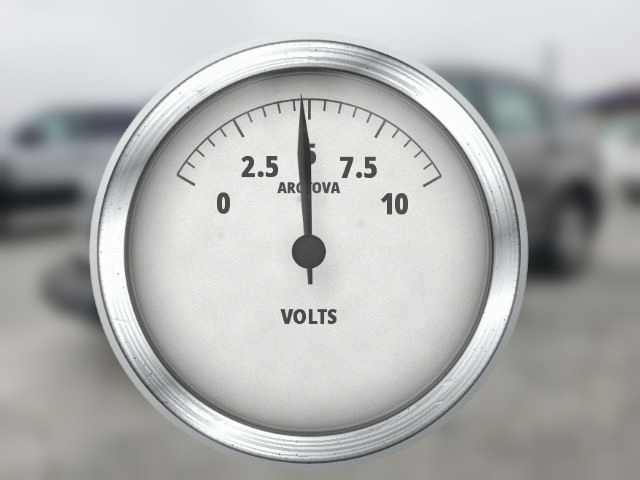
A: 4.75 V
